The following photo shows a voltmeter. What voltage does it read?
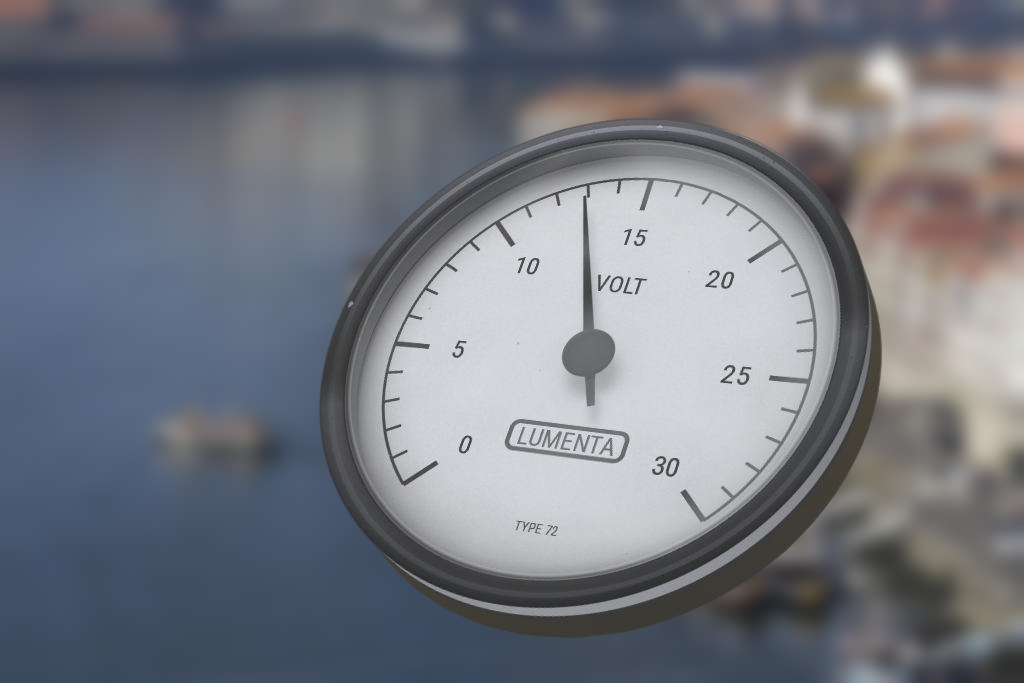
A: 13 V
